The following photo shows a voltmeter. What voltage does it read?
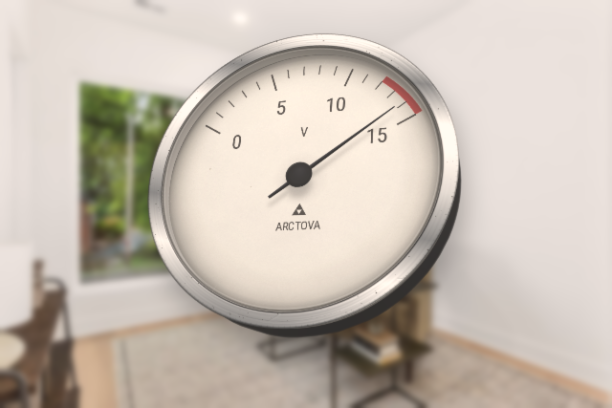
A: 14 V
